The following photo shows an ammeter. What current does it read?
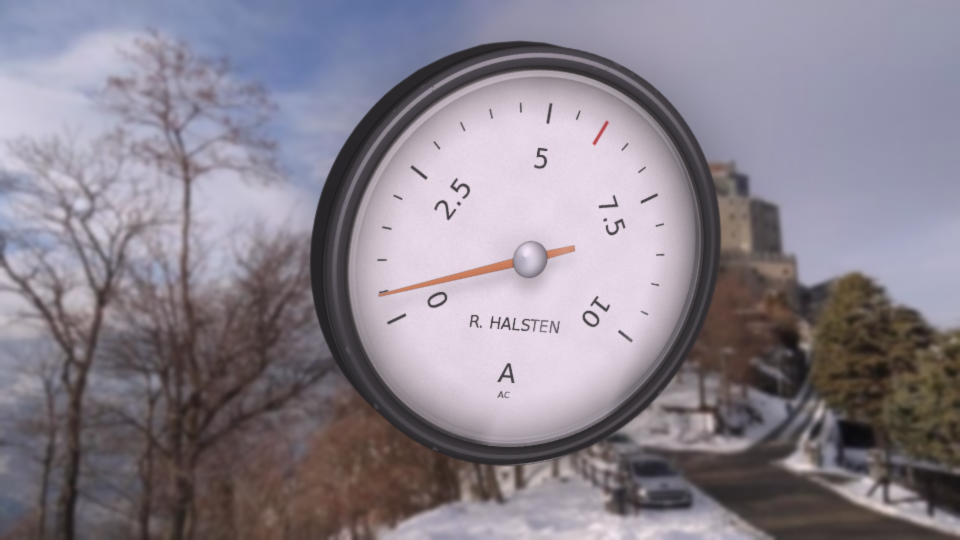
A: 0.5 A
